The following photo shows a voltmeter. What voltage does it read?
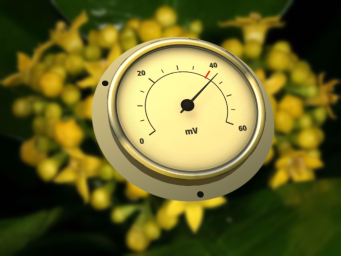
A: 42.5 mV
